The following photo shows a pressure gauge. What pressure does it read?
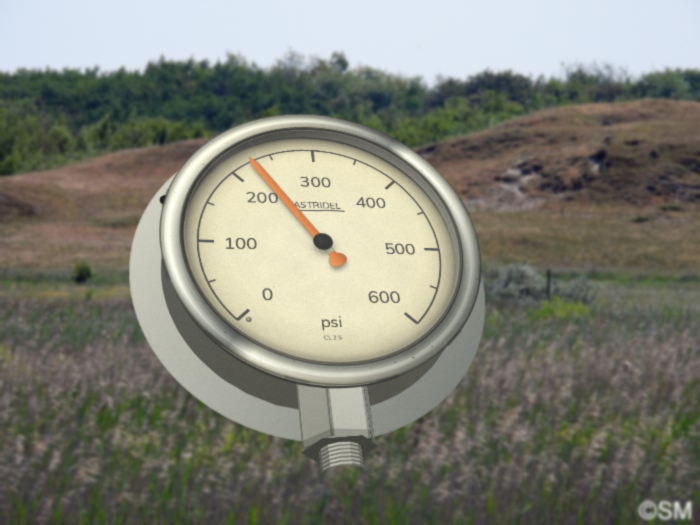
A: 225 psi
